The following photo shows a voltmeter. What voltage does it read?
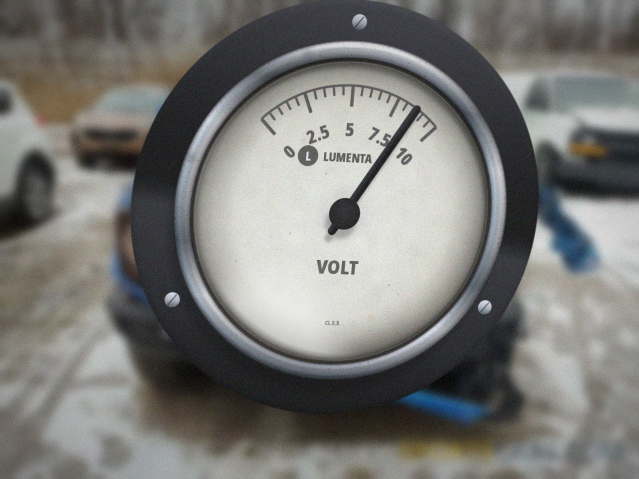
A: 8.5 V
